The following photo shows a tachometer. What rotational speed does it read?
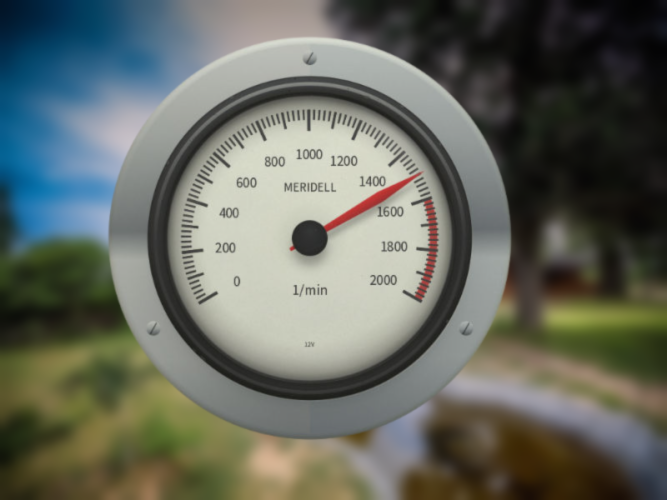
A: 1500 rpm
